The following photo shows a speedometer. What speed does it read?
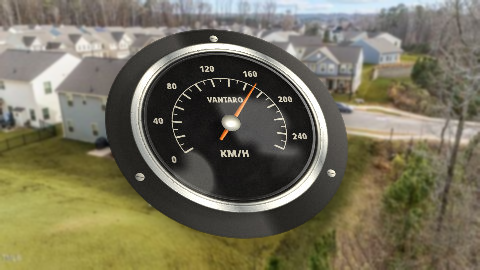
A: 170 km/h
